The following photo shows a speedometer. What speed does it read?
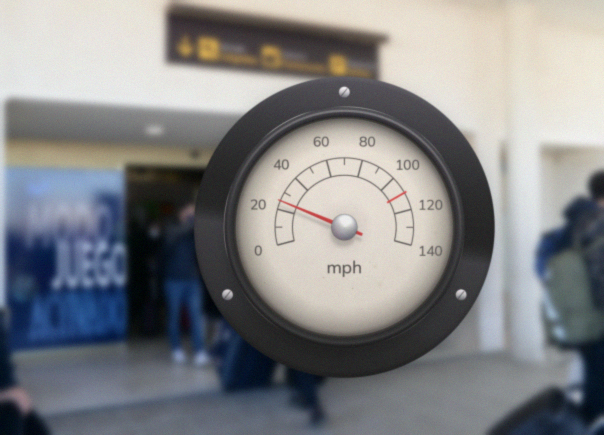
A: 25 mph
